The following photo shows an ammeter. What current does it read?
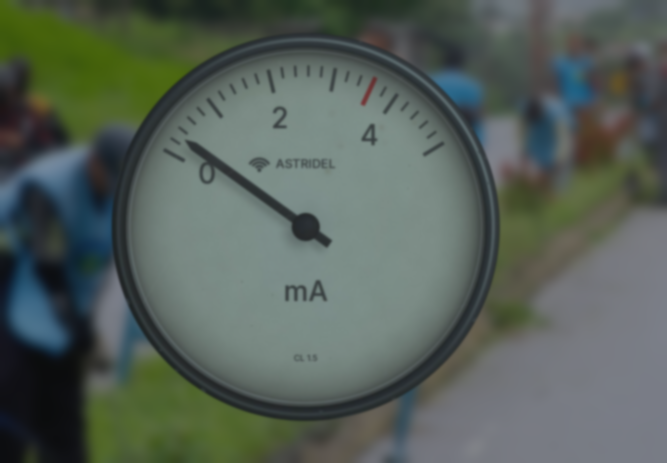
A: 0.3 mA
